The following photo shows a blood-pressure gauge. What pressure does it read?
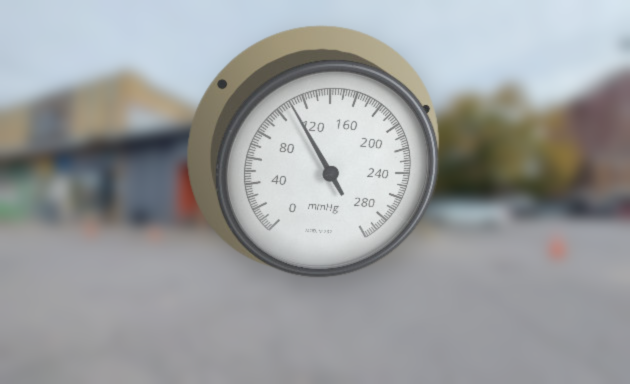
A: 110 mmHg
